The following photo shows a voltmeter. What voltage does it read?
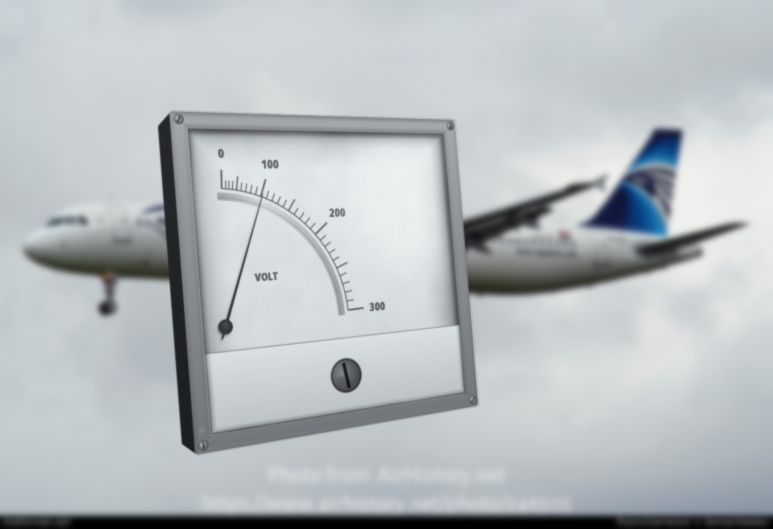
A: 100 V
